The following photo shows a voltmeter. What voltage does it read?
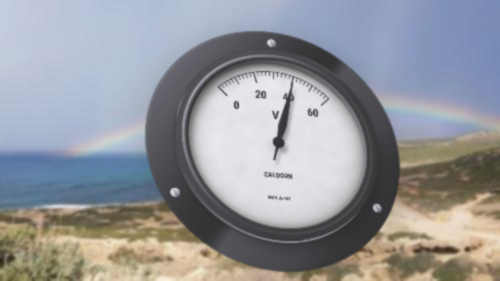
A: 40 V
